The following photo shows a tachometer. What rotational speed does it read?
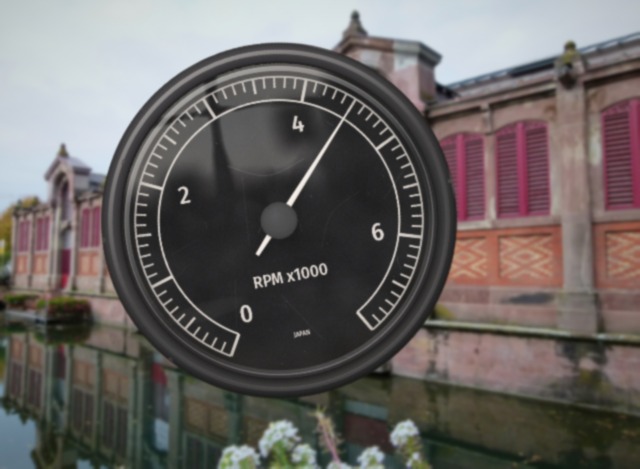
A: 4500 rpm
